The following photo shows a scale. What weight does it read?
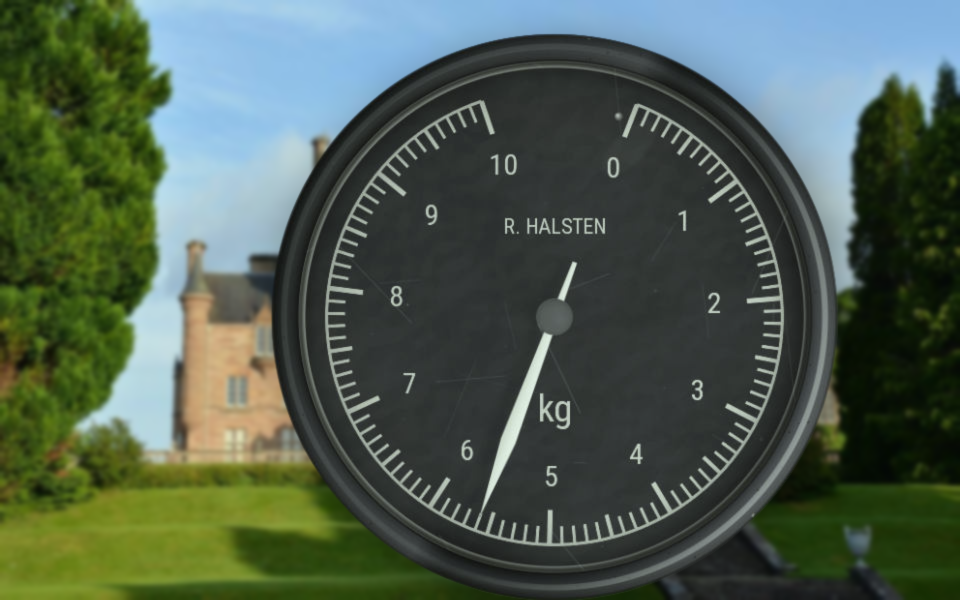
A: 5.6 kg
